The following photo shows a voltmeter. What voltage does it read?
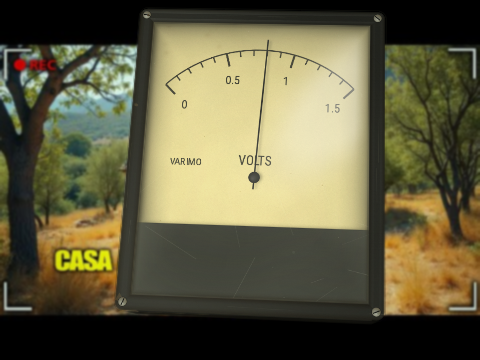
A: 0.8 V
